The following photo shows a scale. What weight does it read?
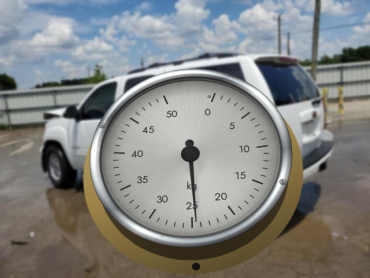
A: 24.5 kg
